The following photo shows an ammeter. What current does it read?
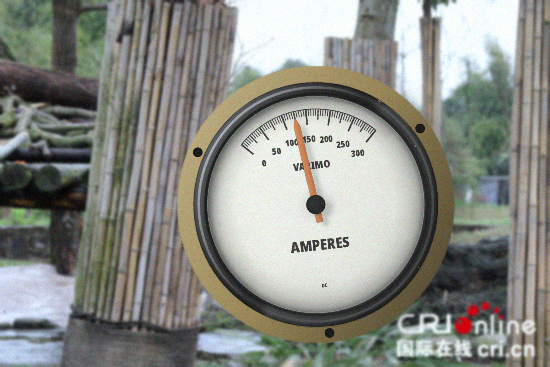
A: 125 A
